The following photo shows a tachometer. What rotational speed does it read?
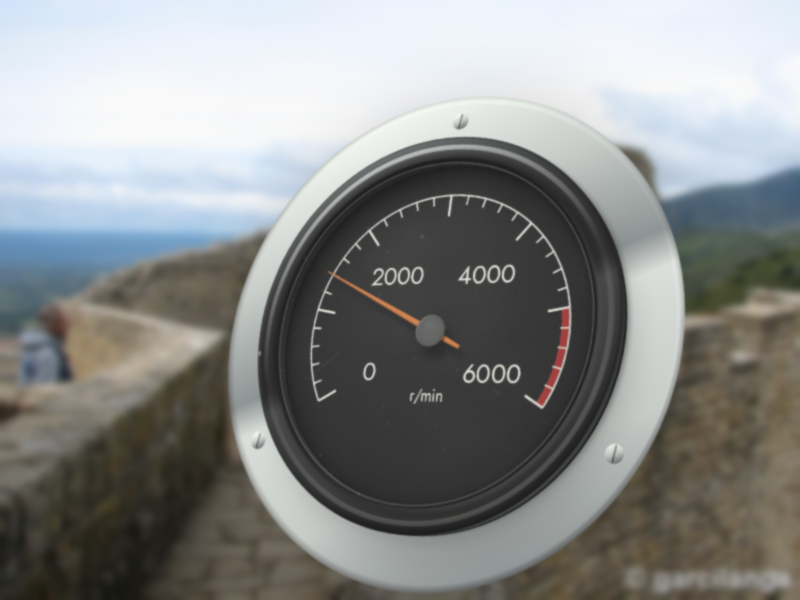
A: 1400 rpm
